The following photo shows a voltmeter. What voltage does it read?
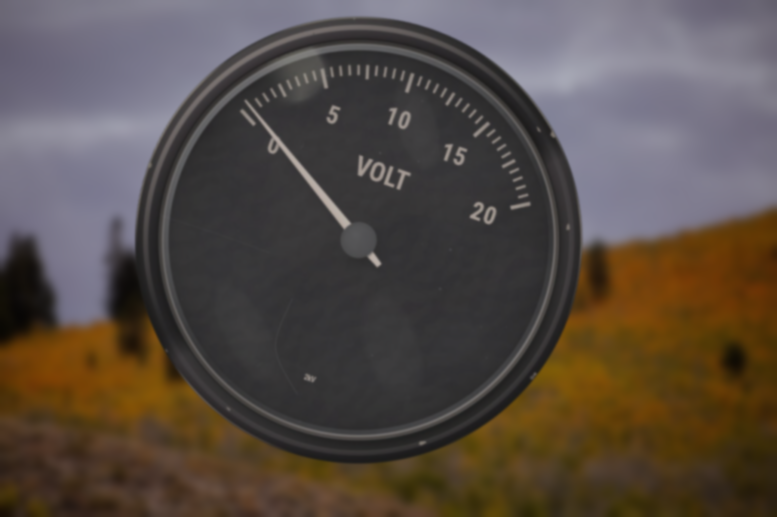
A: 0.5 V
